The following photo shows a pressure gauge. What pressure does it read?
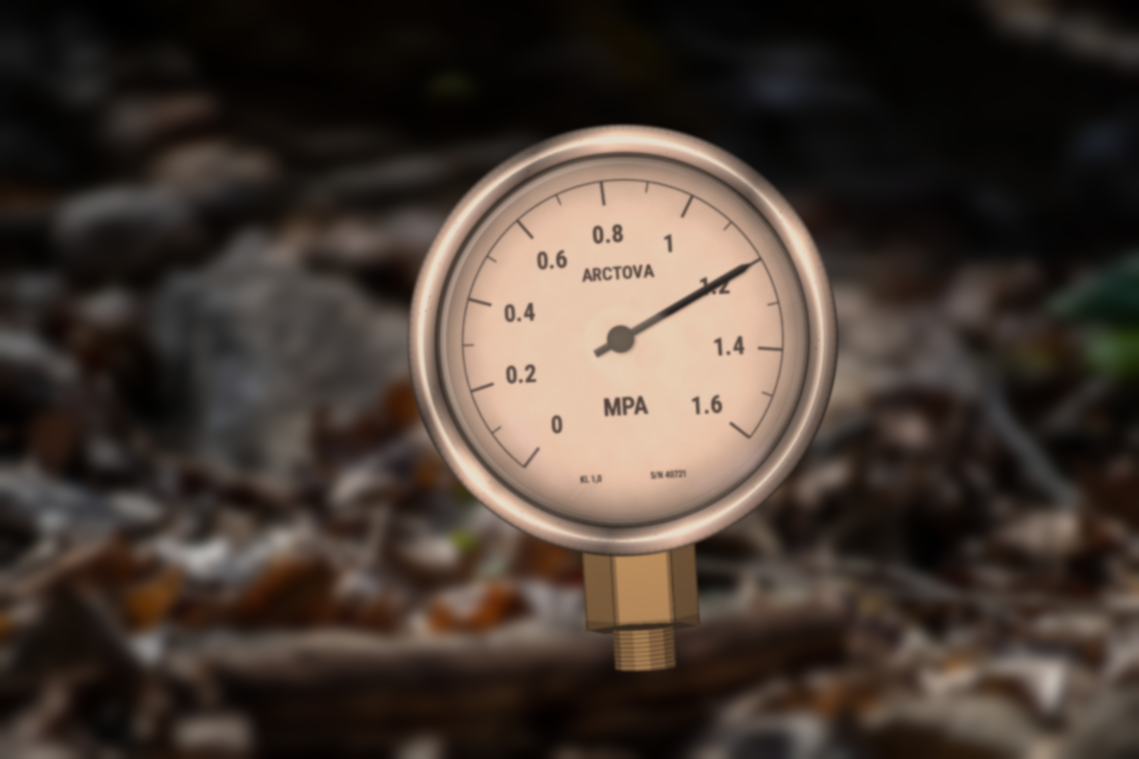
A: 1.2 MPa
